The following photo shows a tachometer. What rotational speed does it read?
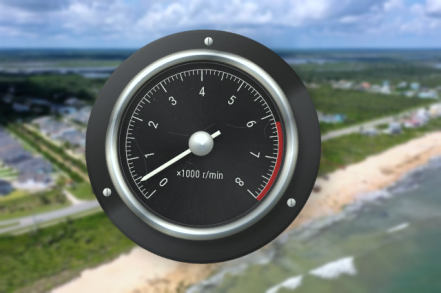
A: 400 rpm
